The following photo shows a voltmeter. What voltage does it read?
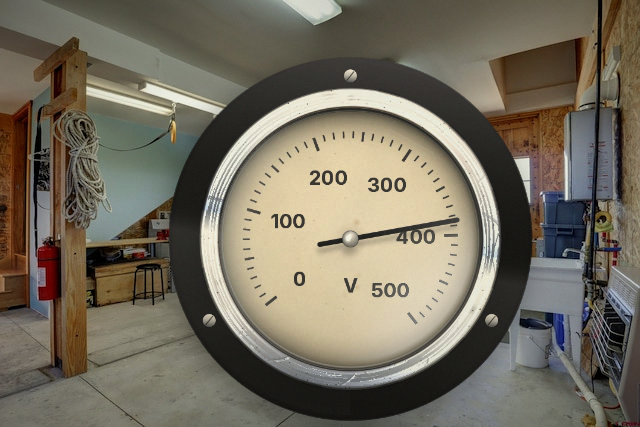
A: 385 V
